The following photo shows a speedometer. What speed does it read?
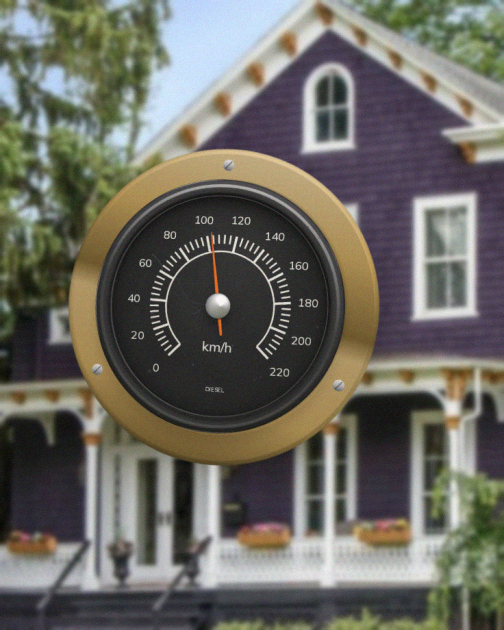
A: 104 km/h
